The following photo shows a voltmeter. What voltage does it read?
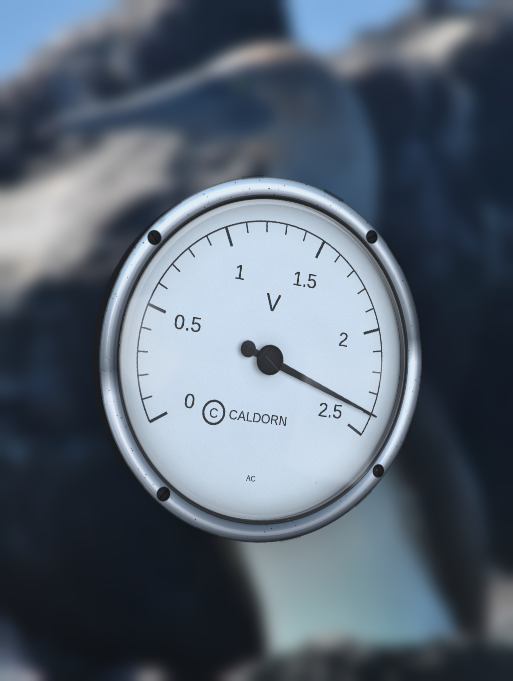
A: 2.4 V
